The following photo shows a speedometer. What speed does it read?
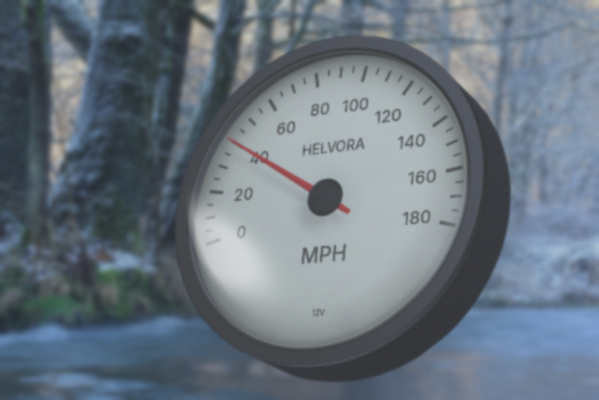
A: 40 mph
